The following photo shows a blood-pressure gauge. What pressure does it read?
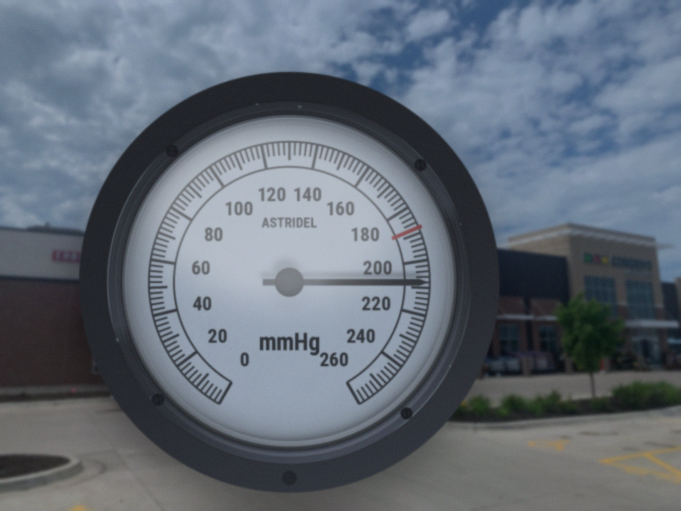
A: 208 mmHg
